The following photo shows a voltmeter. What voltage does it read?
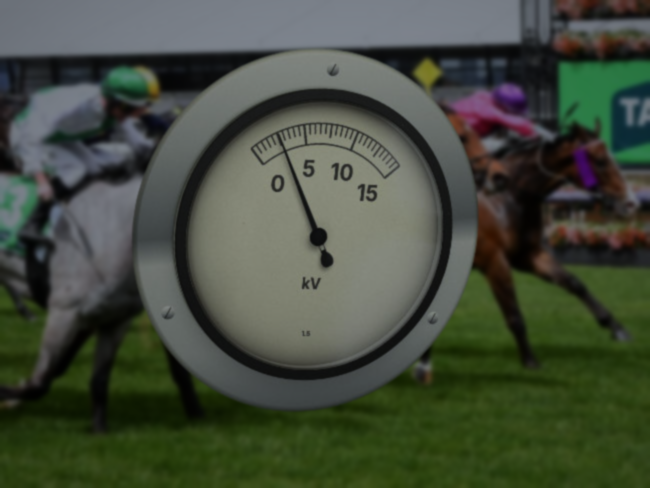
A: 2.5 kV
